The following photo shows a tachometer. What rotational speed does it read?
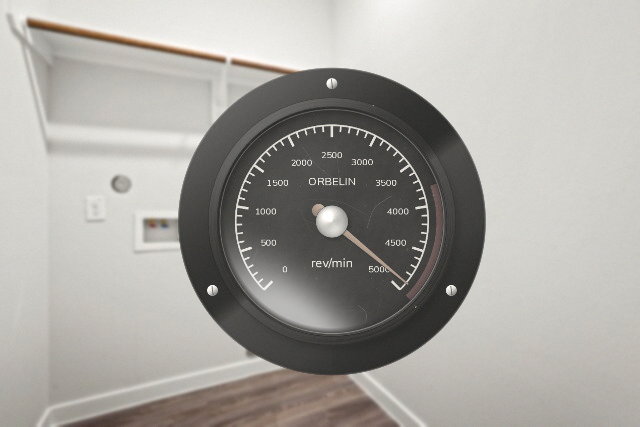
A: 4900 rpm
